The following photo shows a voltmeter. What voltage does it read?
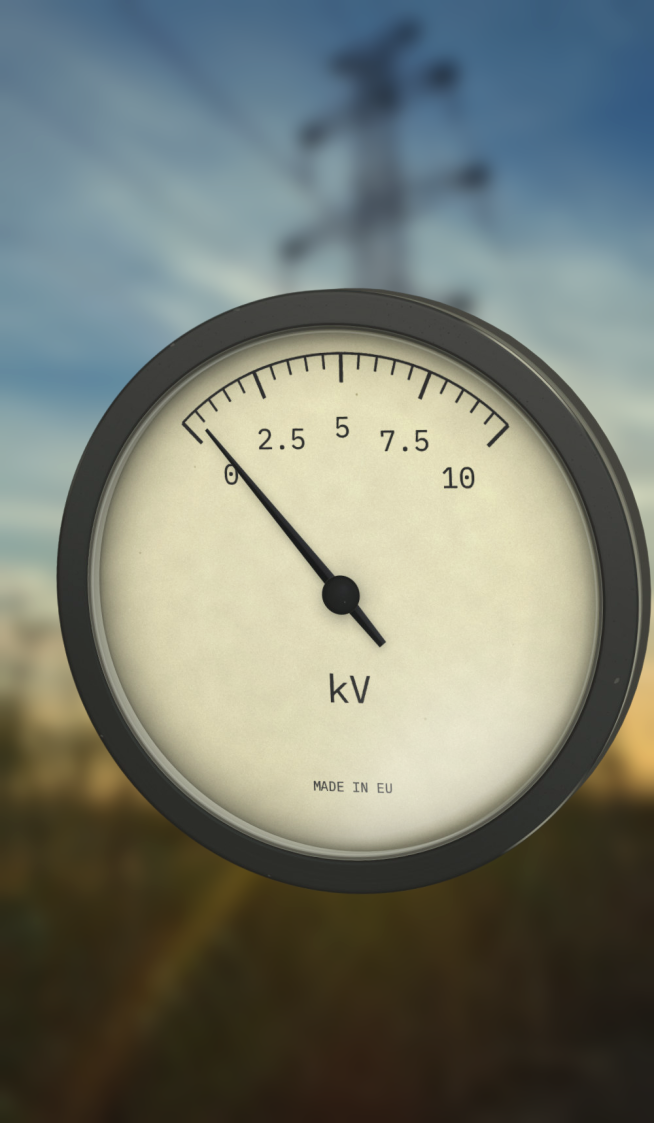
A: 0.5 kV
